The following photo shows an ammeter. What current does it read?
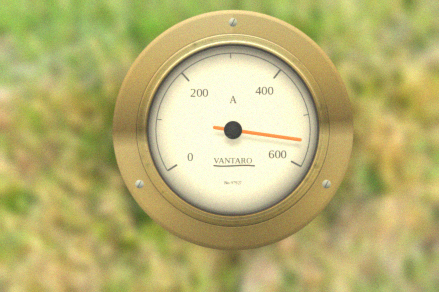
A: 550 A
